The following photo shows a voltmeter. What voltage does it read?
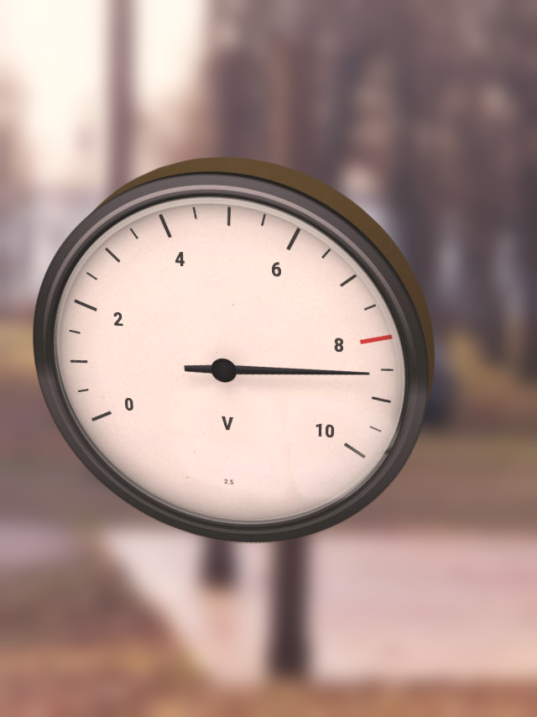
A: 8.5 V
